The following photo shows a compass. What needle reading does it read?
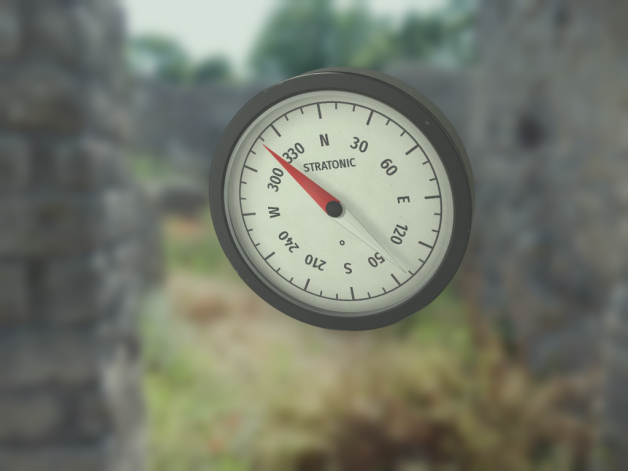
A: 320 °
